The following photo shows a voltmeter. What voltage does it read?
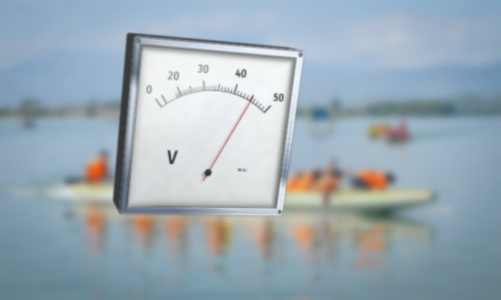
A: 45 V
